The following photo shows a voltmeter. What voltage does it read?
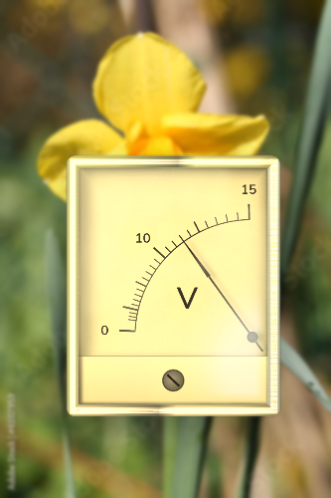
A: 11.5 V
